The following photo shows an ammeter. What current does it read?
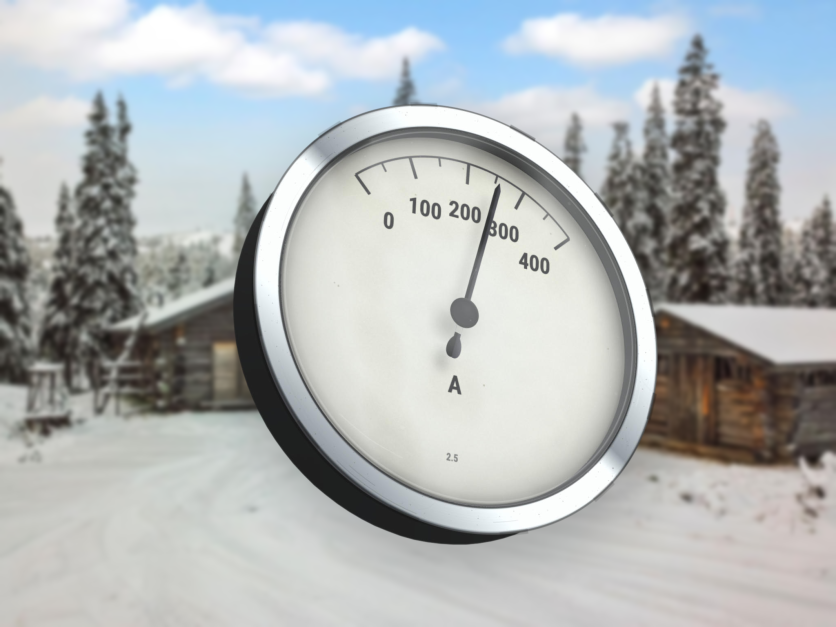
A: 250 A
